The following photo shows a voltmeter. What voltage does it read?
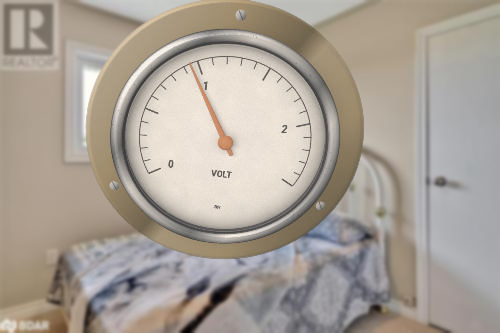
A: 0.95 V
